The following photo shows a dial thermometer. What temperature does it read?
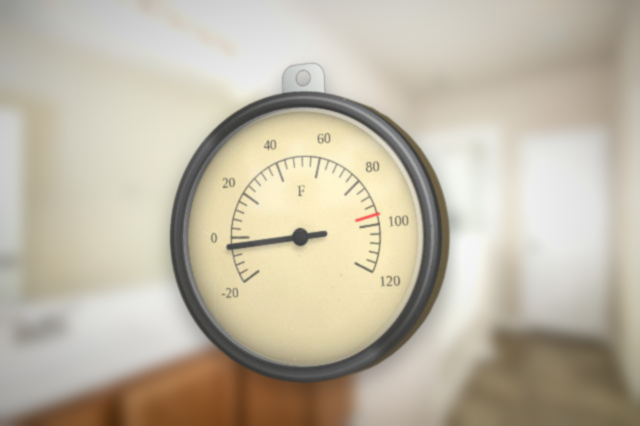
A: -4 °F
